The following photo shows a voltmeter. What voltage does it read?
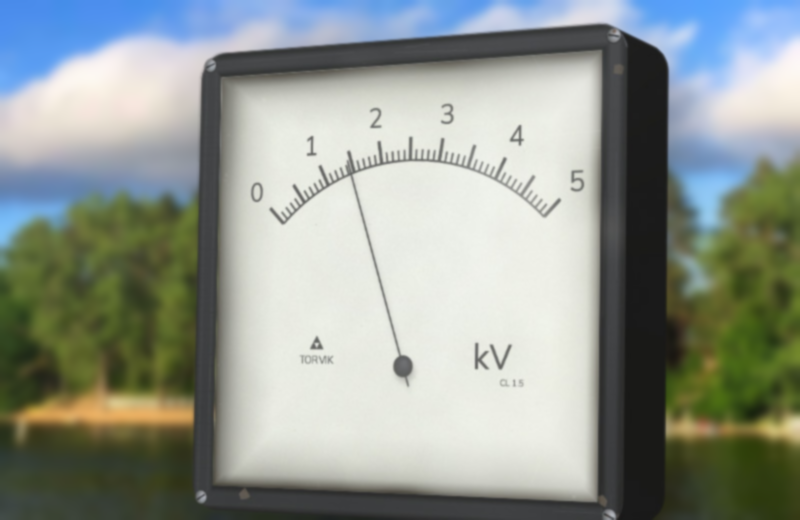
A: 1.5 kV
